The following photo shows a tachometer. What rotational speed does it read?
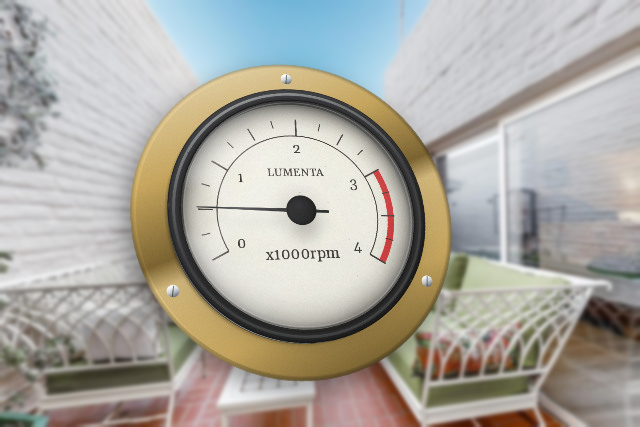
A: 500 rpm
